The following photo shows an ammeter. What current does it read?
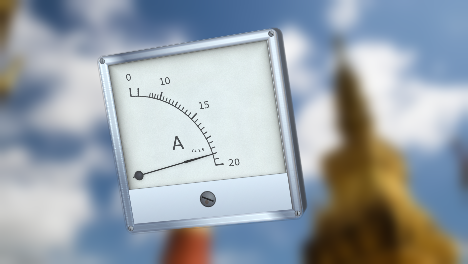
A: 19 A
